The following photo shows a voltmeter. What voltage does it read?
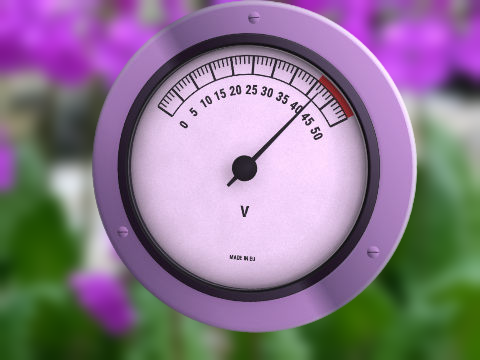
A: 42 V
